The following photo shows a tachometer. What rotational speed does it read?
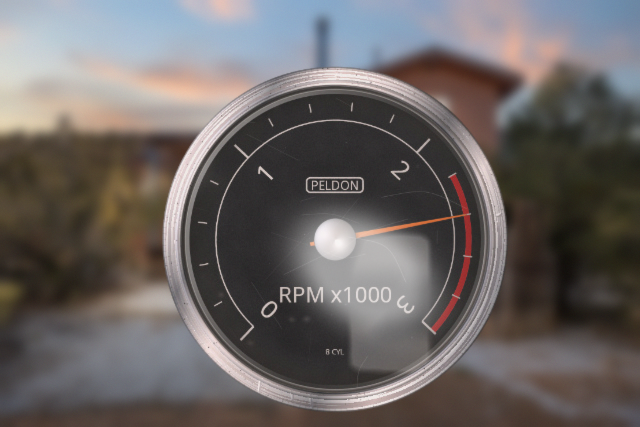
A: 2400 rpm
